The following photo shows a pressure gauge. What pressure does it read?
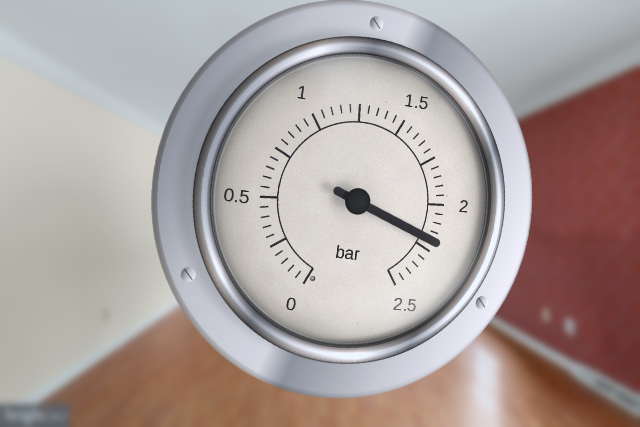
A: 2.2 bar
